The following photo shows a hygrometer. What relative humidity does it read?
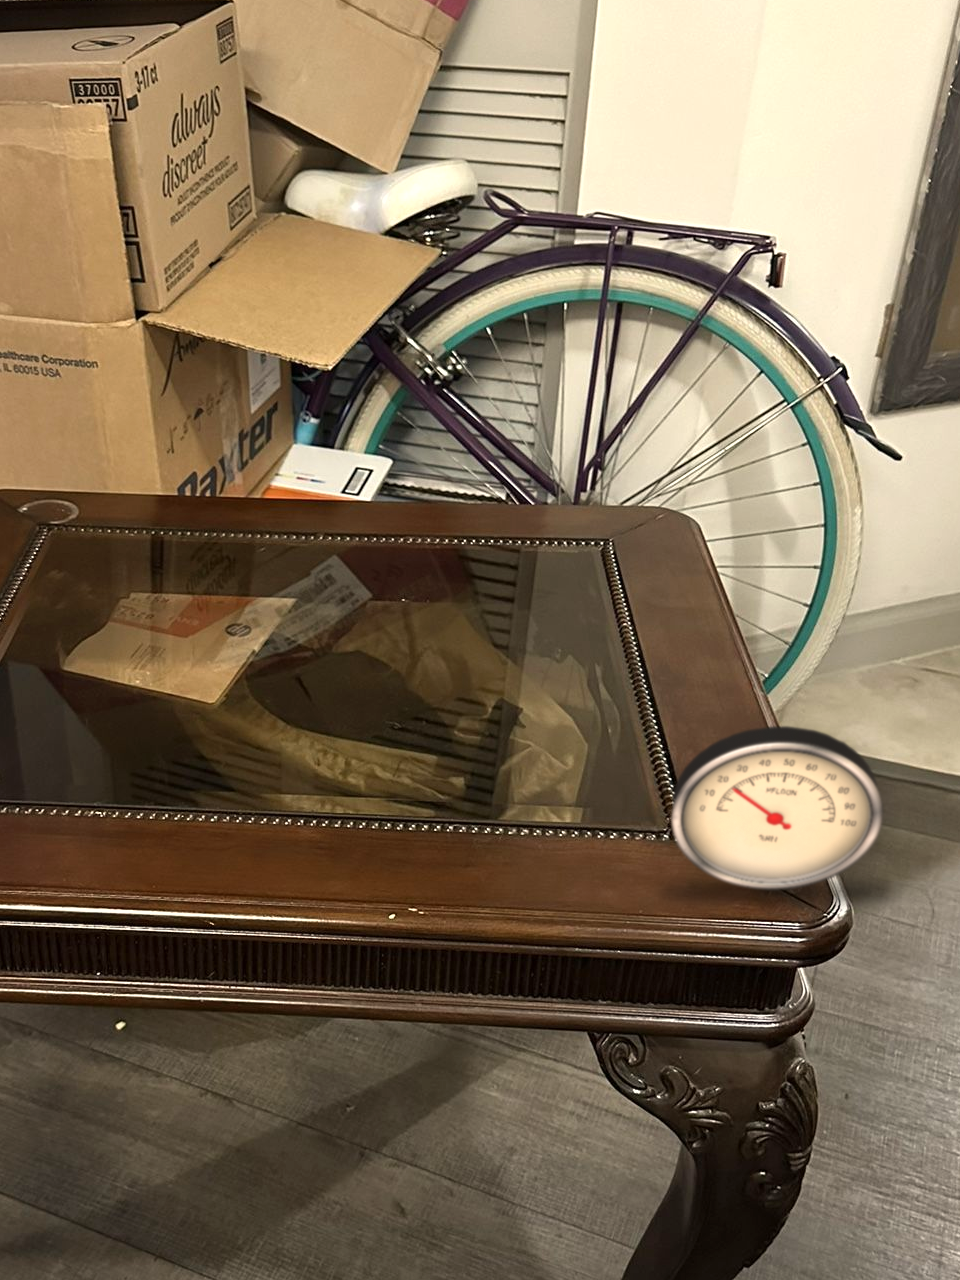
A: 20 %
